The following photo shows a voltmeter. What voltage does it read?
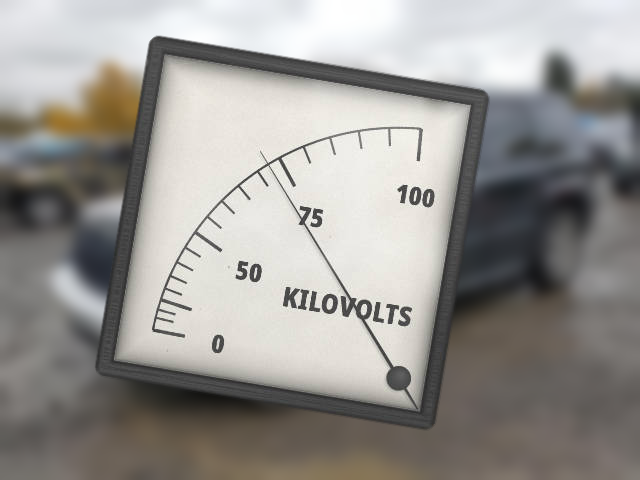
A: 72.5 kV
